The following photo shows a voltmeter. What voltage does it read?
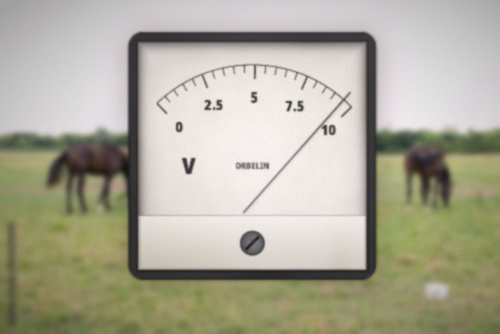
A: 9.5 V
